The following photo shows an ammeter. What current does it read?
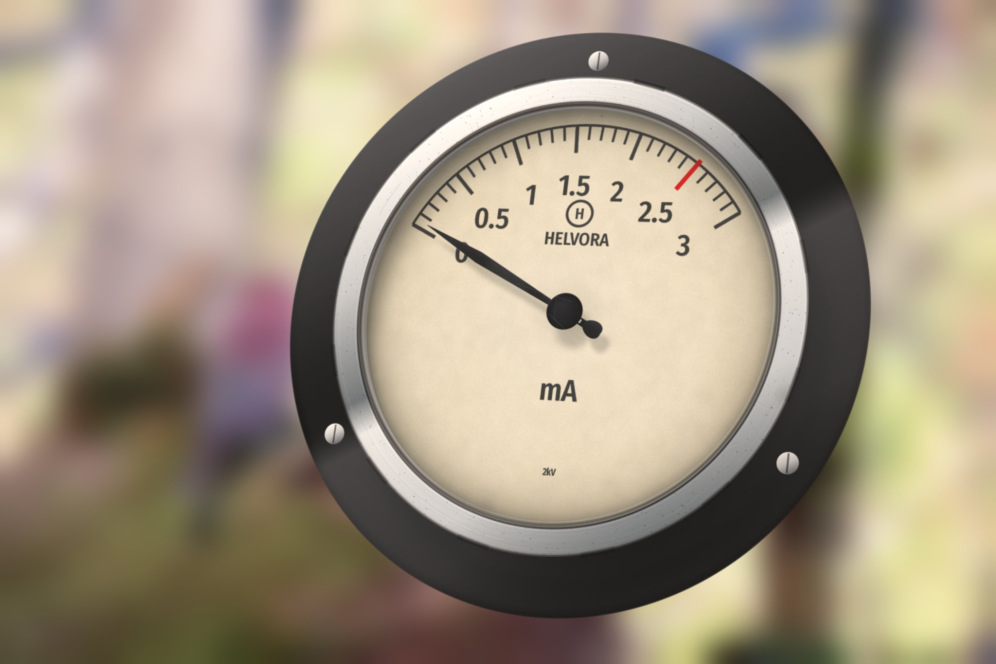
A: 0.05 mA
